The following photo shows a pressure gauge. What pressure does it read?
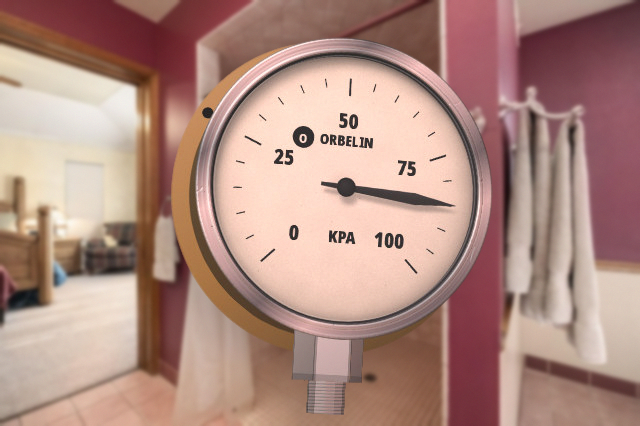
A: 85 kPa
